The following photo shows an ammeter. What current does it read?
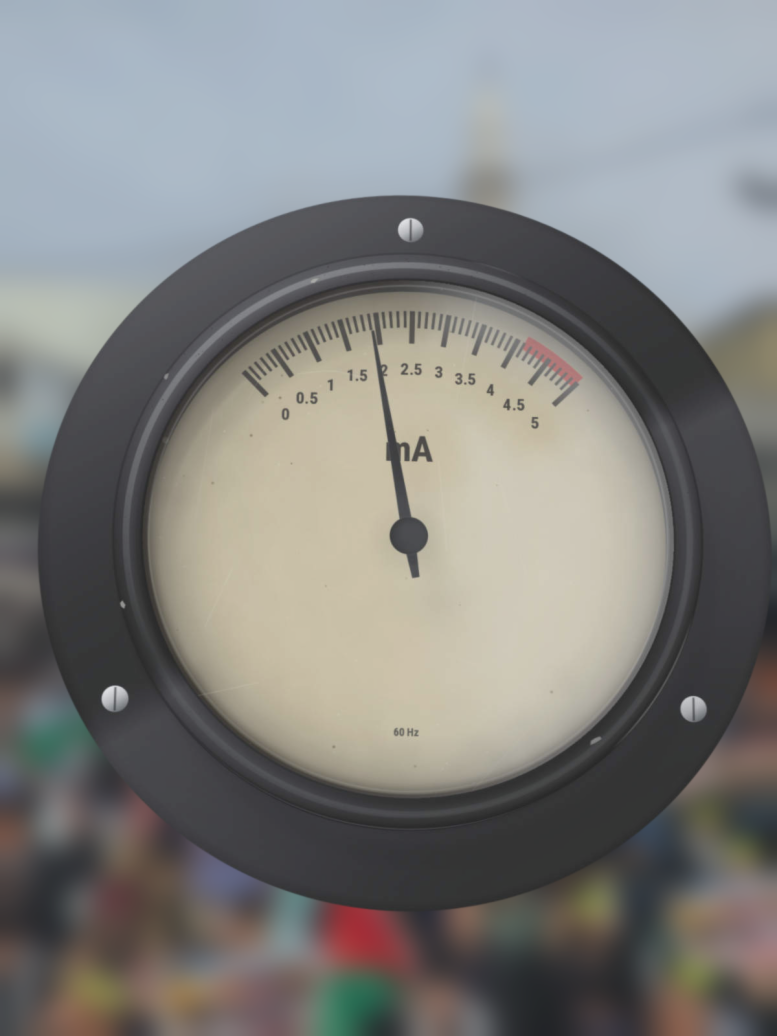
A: 1.9 mA
